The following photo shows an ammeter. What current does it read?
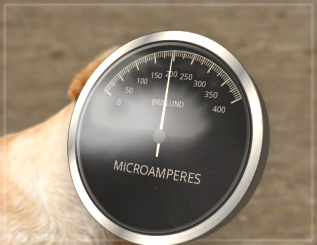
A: 200 µA
